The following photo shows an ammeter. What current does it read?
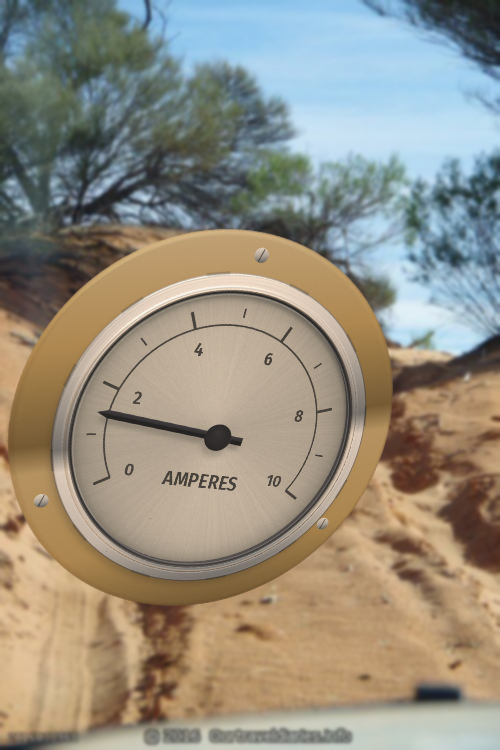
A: 1.5 A
